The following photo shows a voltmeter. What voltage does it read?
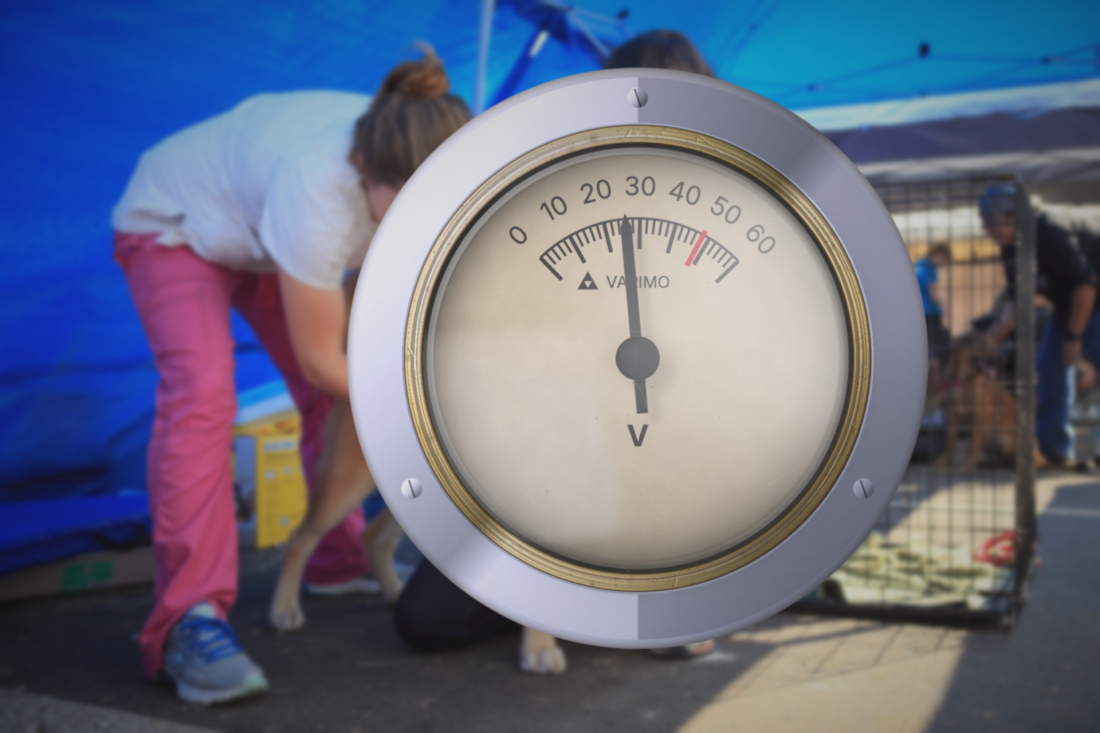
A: 26 V
